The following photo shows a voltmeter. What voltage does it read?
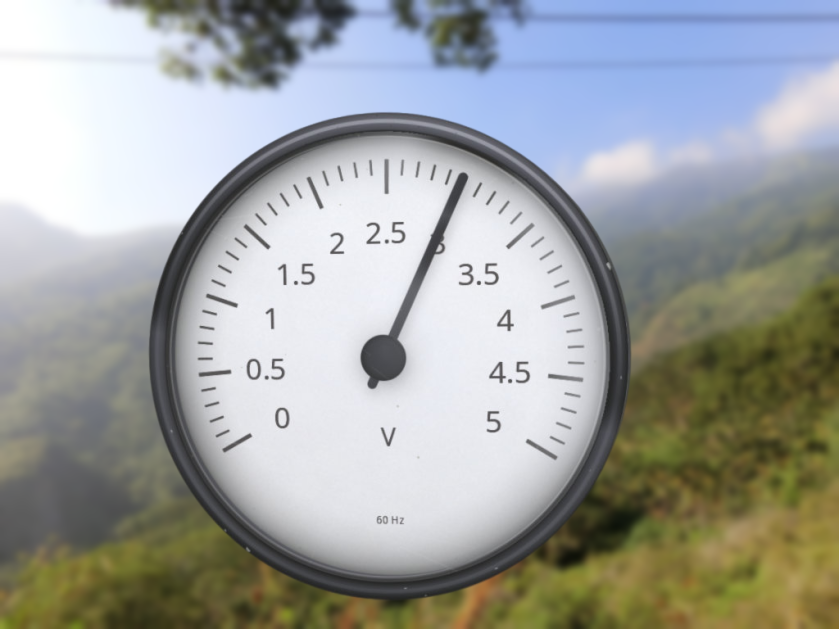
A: 3 V
